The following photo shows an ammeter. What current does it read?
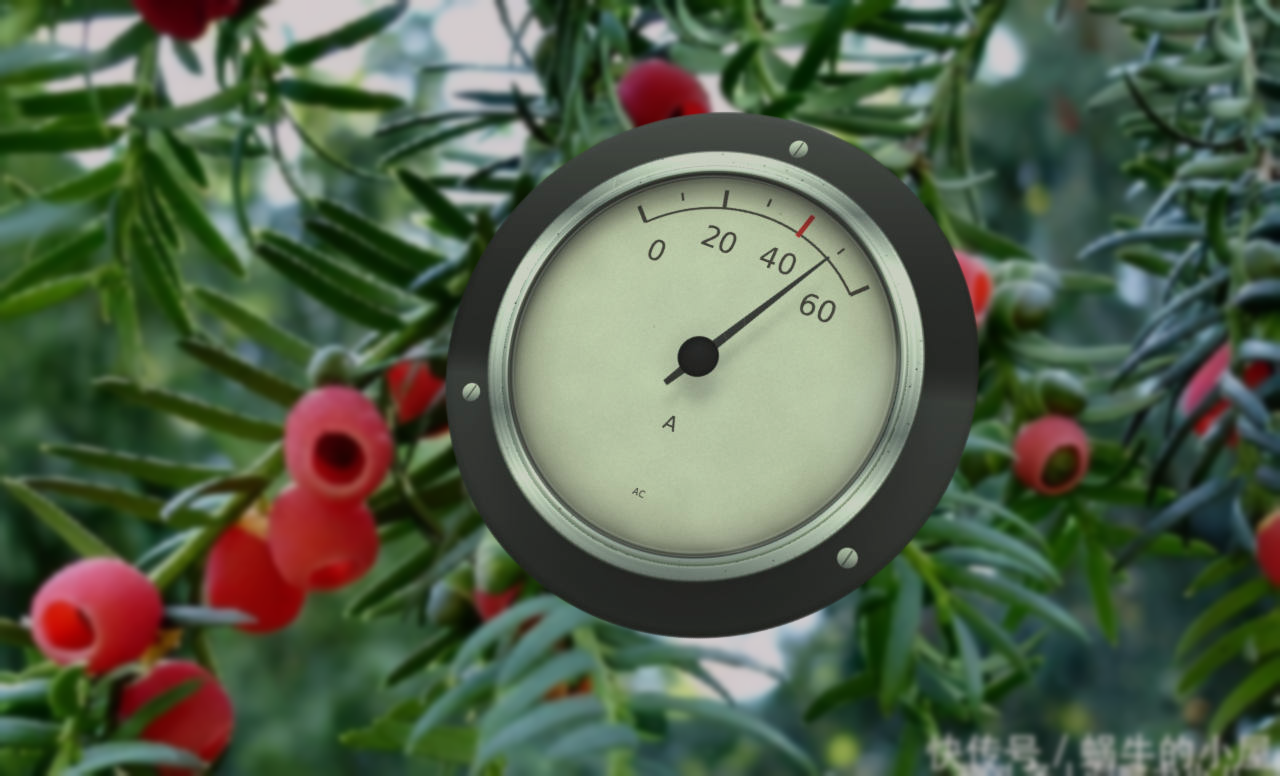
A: 50 A
